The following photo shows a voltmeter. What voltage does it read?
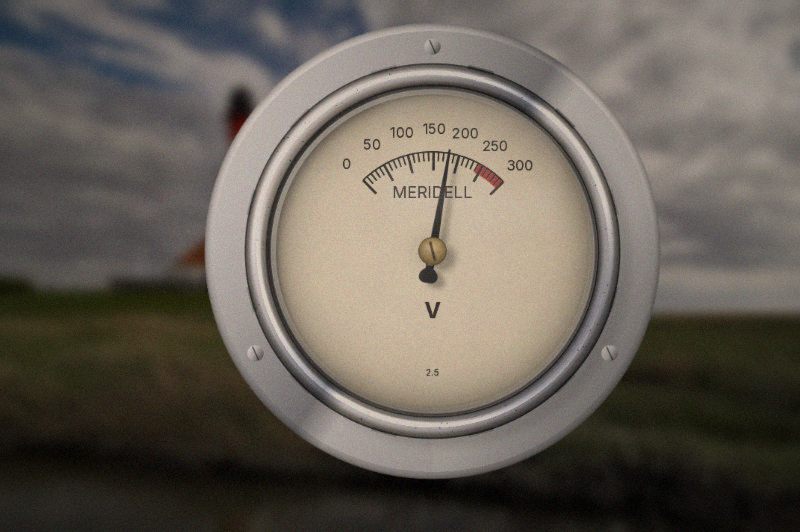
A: 180 V
